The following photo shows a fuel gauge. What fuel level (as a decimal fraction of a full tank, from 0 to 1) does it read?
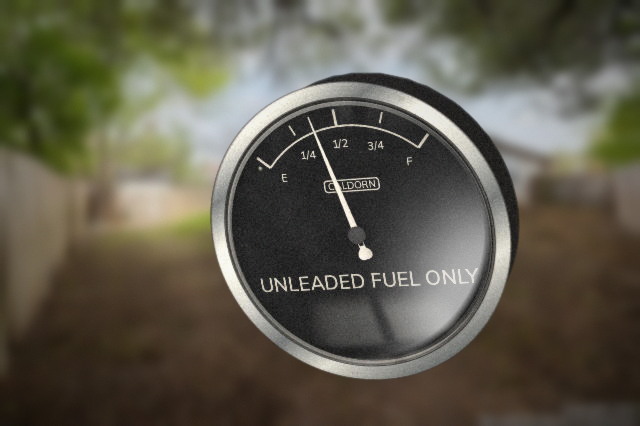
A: 0.375
